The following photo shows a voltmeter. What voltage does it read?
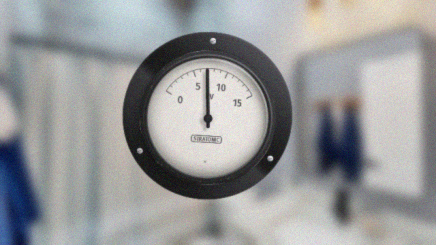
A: 7 kV
